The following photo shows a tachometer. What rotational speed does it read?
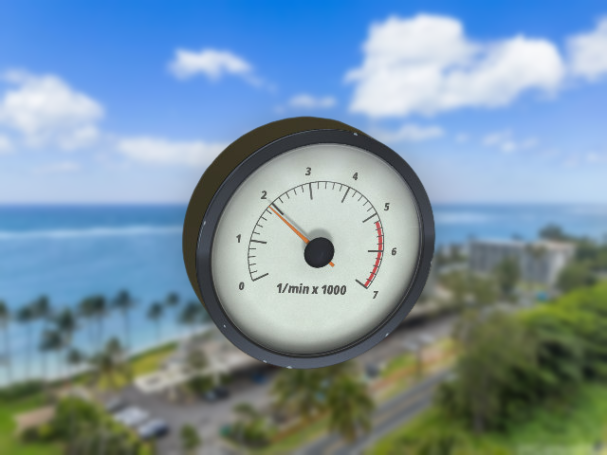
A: 1900 rpm
